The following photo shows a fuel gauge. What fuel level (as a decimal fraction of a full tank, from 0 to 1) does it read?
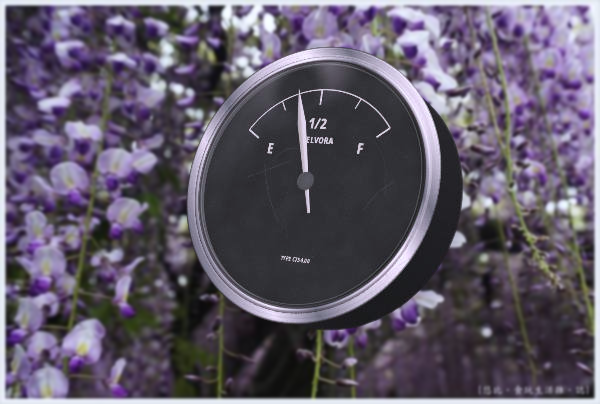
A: 0.375
